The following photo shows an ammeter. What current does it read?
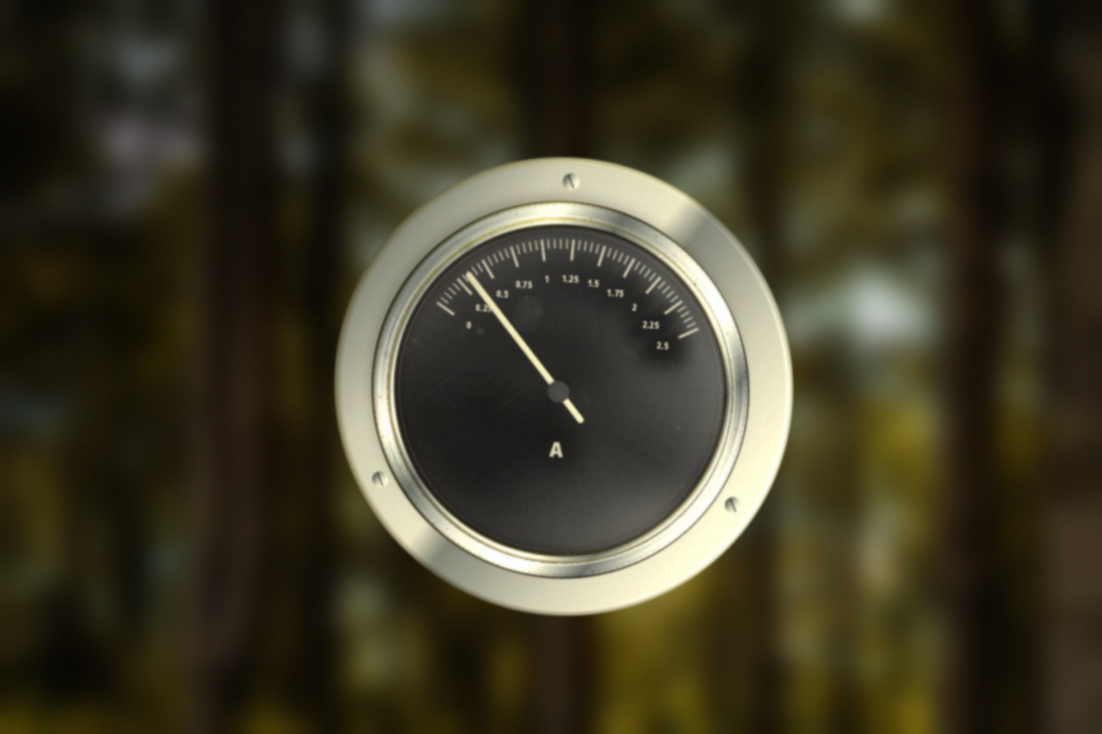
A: 0.35 A
